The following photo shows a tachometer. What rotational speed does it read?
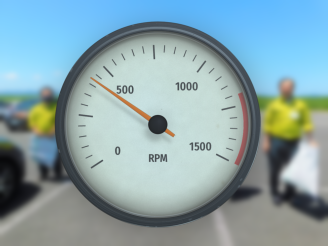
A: 425 rpm
